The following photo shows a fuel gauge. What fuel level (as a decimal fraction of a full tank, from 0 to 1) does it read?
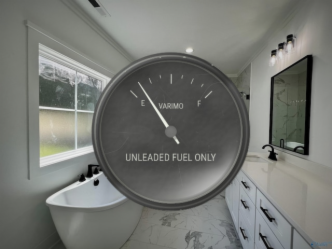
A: 0.125
